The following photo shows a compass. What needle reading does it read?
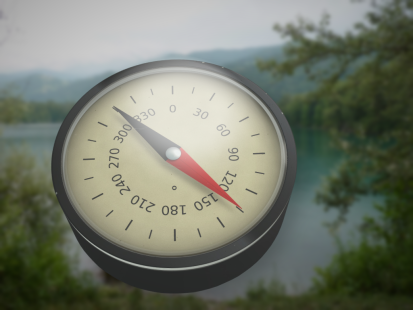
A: 135 °
